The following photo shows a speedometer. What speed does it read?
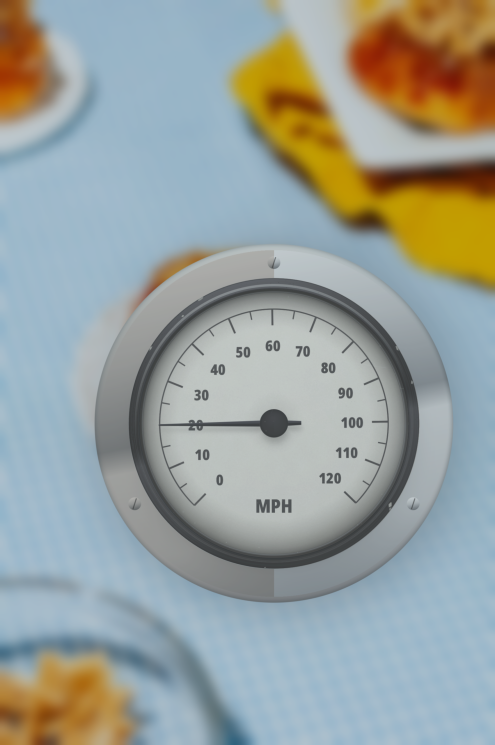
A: 20 mph
